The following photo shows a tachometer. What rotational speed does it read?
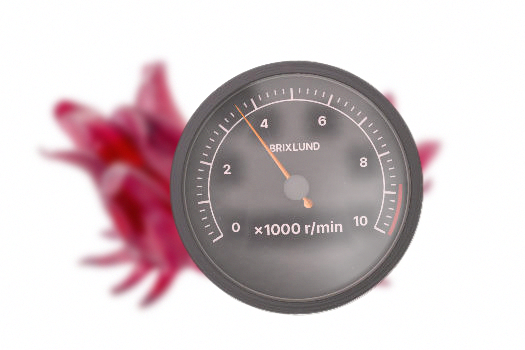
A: 3600 rpm
